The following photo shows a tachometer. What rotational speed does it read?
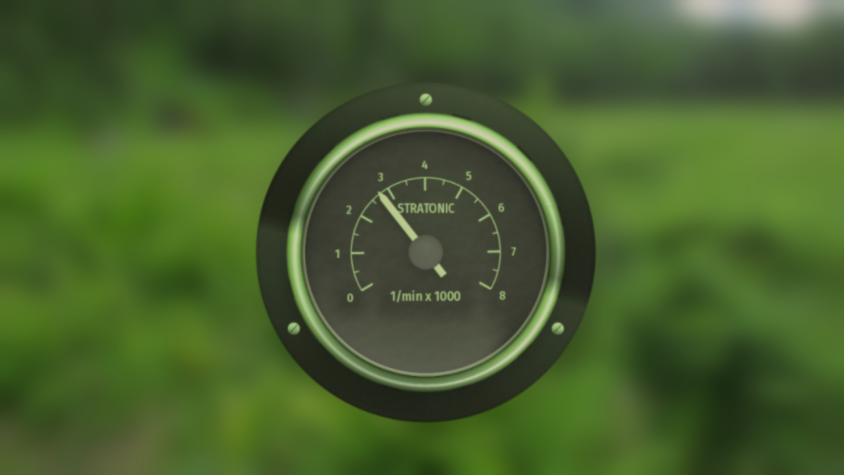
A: 2750 rpm
